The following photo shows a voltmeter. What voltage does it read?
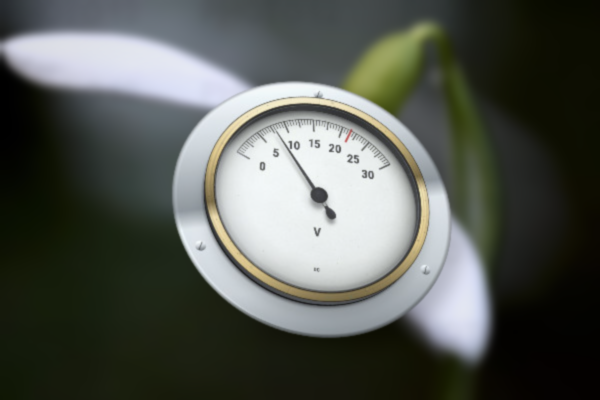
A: 7.5 V
